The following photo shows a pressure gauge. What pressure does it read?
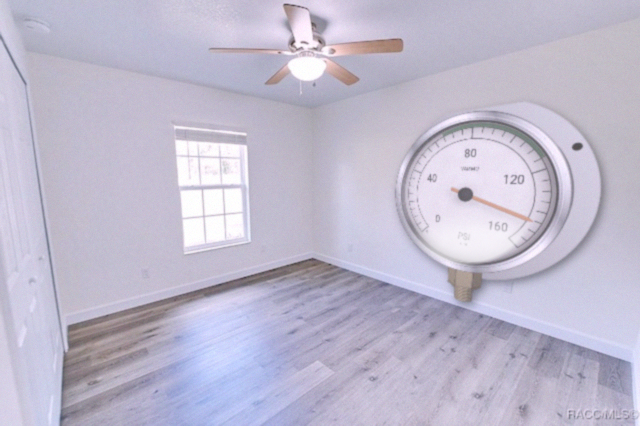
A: 145 psi
